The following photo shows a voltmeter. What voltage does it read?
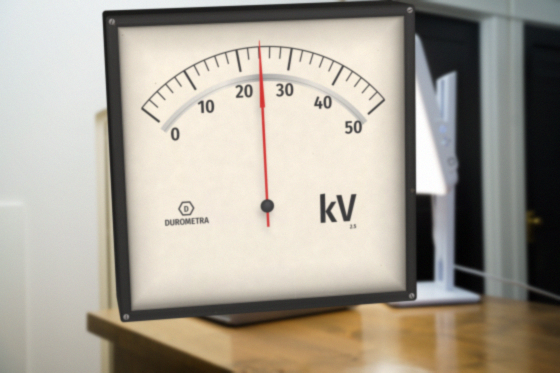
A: 24 kV
